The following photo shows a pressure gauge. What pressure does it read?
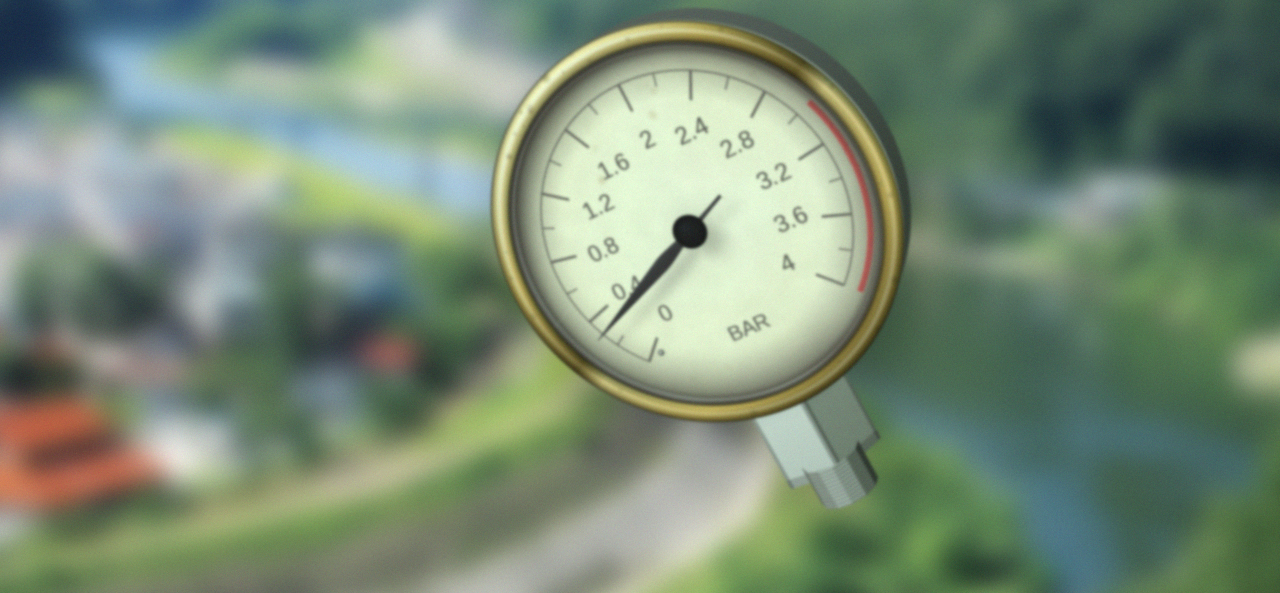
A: 0.3 bar
